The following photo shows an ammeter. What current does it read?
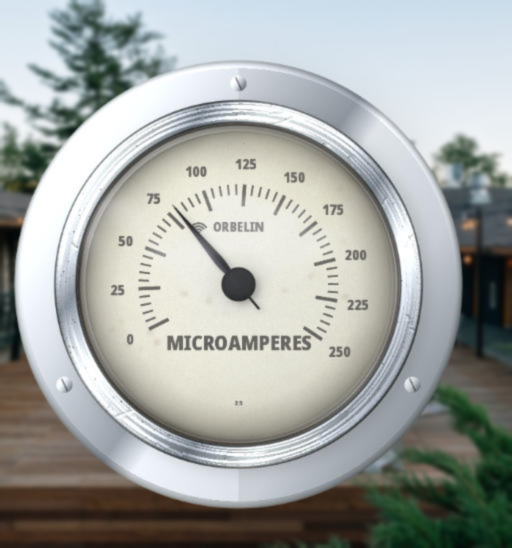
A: 80 µA
